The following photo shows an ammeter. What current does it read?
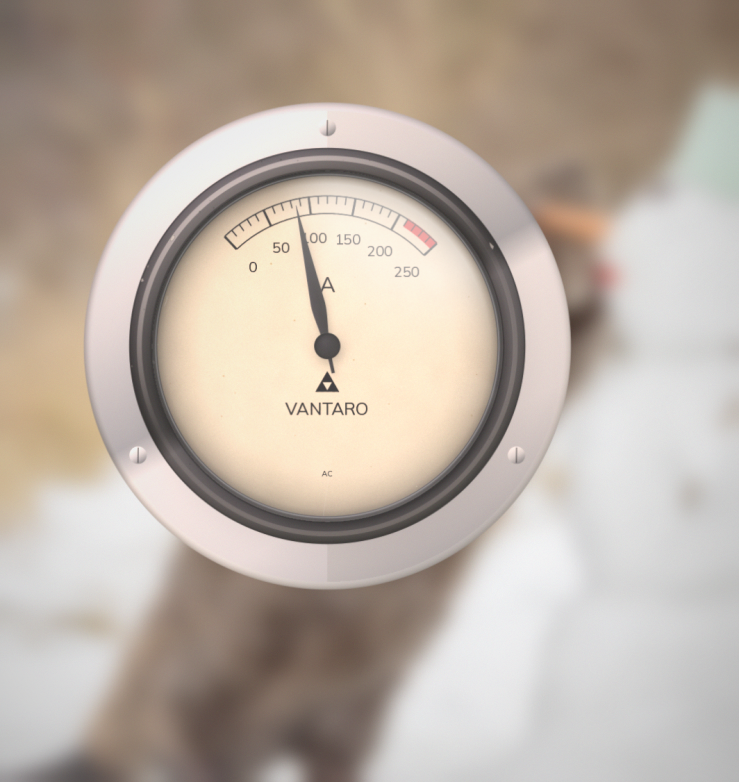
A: 85 A
